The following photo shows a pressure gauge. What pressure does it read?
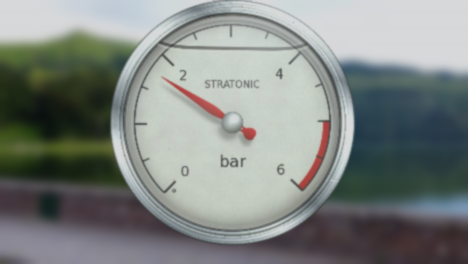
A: 1.75 bar
